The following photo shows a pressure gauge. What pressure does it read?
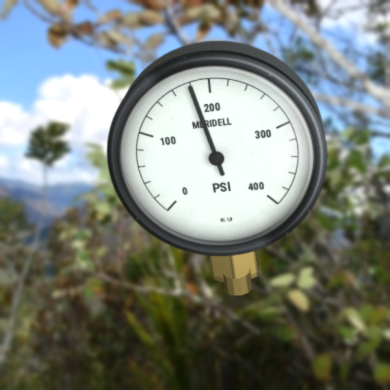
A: 180 psi
